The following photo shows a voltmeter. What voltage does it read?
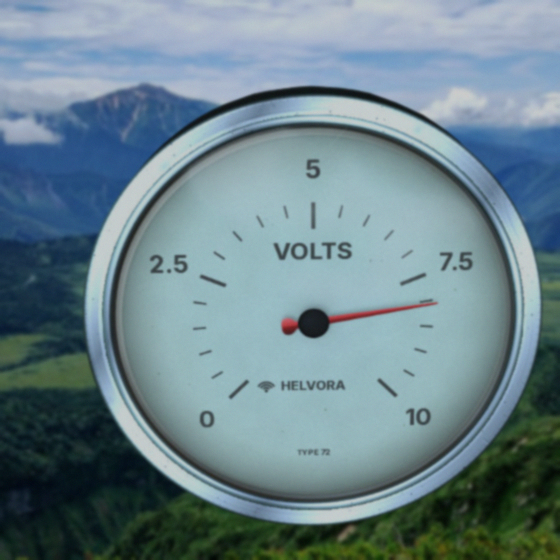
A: 8 V
